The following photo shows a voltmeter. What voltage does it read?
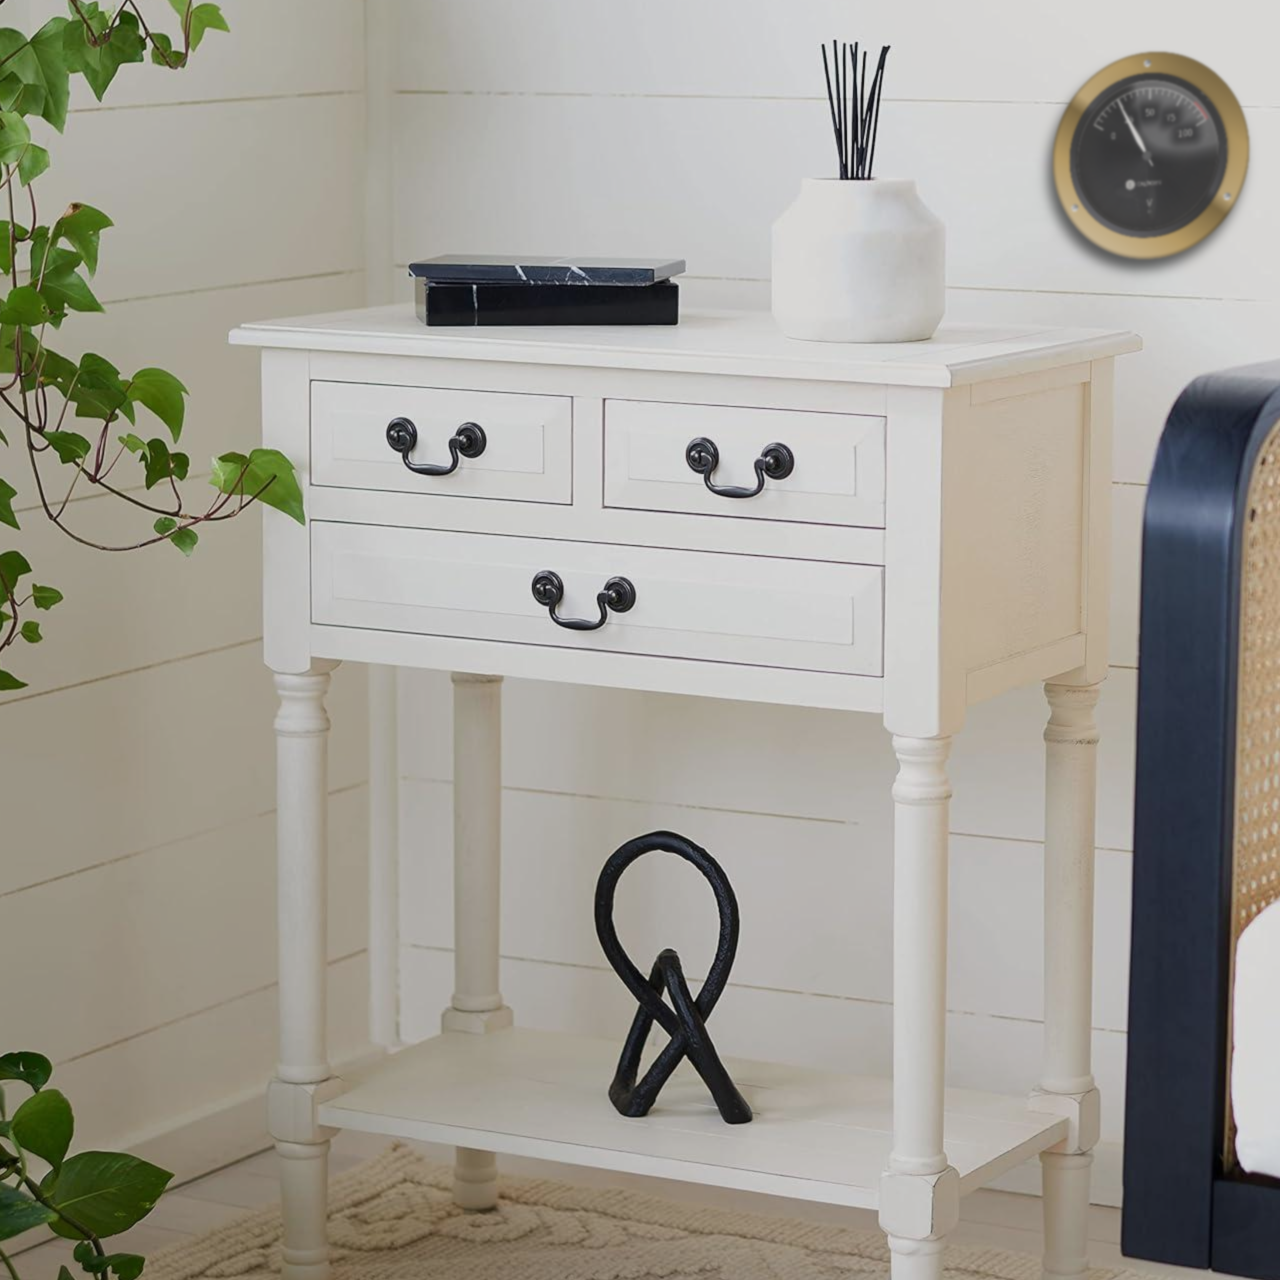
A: 25 V
